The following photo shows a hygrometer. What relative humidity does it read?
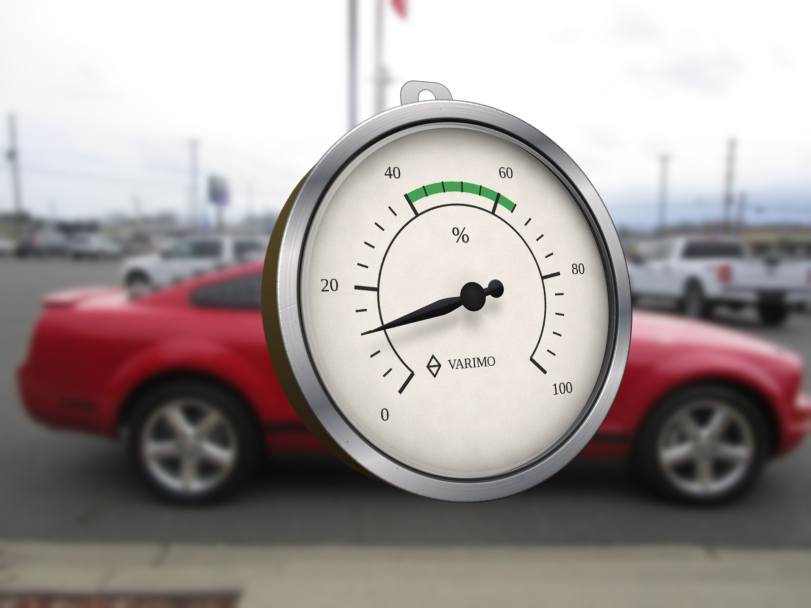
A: 12 %
